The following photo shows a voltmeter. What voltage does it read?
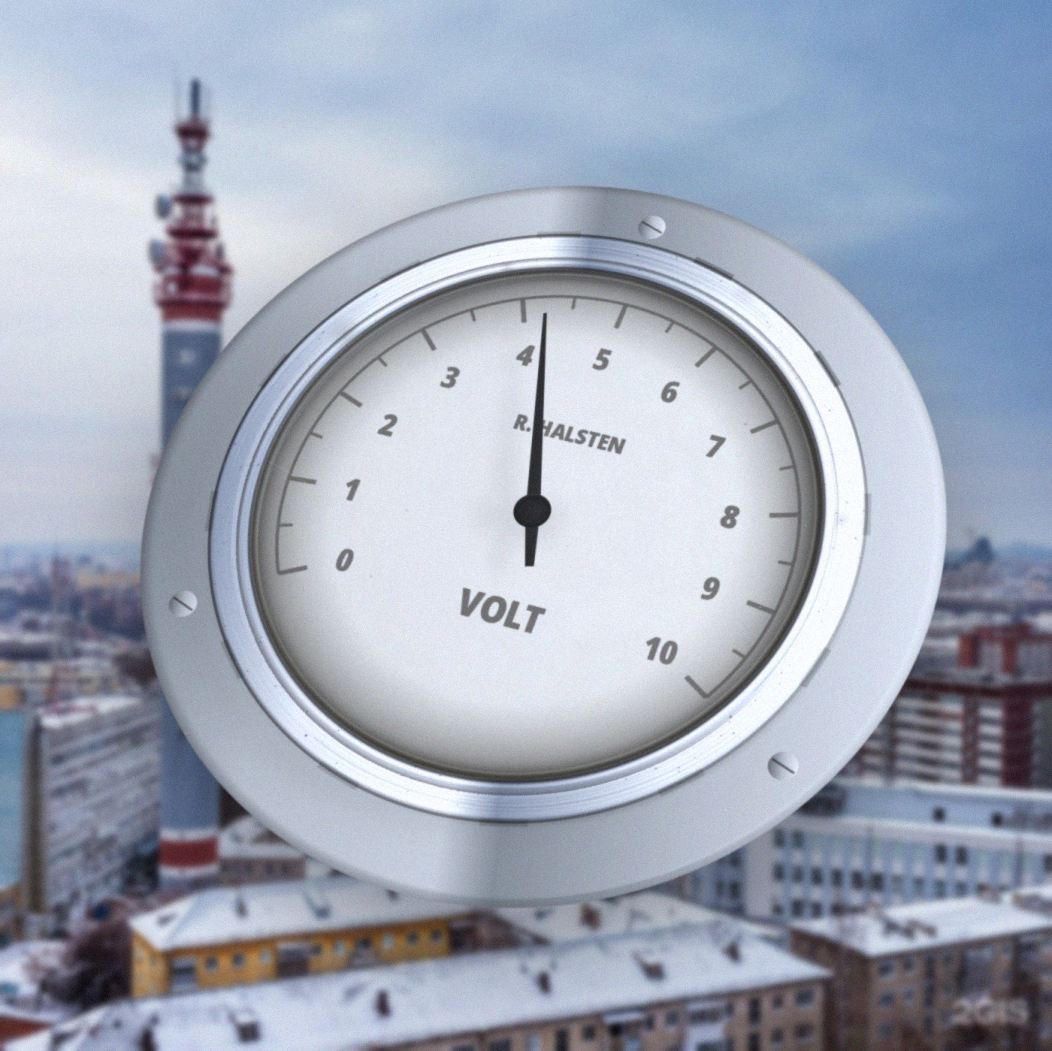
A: 4.25 V
